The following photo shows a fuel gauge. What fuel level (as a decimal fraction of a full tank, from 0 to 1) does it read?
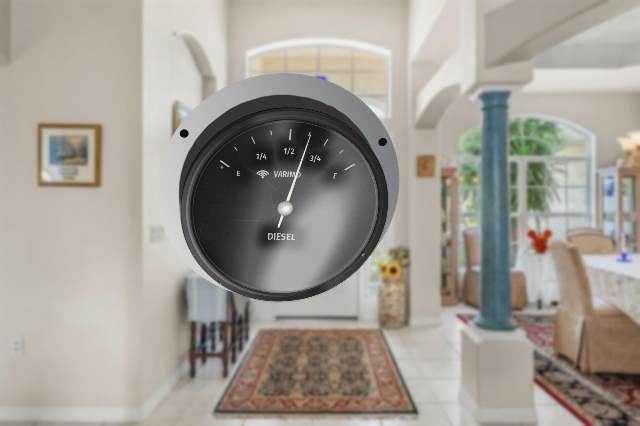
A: 0.625
